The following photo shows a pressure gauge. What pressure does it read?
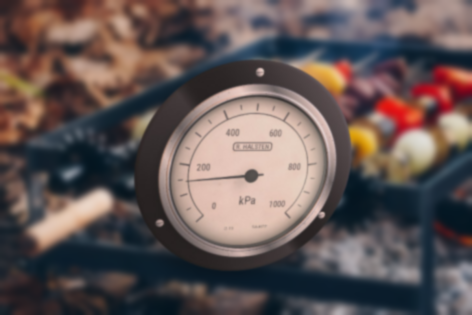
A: 150 kPa
